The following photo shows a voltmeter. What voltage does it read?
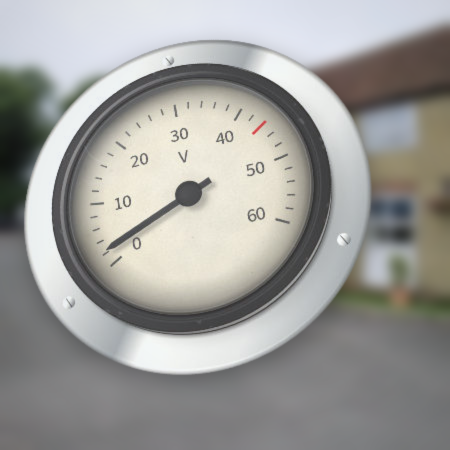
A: 2 V
